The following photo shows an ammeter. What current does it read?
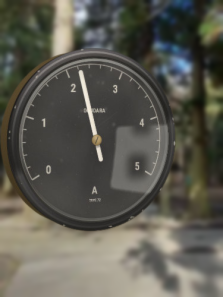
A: 2.2 A
